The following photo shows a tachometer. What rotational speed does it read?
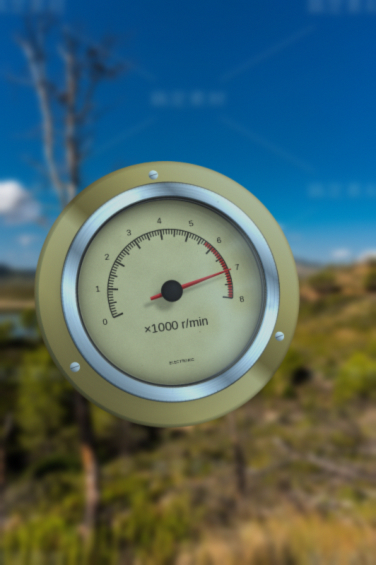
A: 7000 rpm
